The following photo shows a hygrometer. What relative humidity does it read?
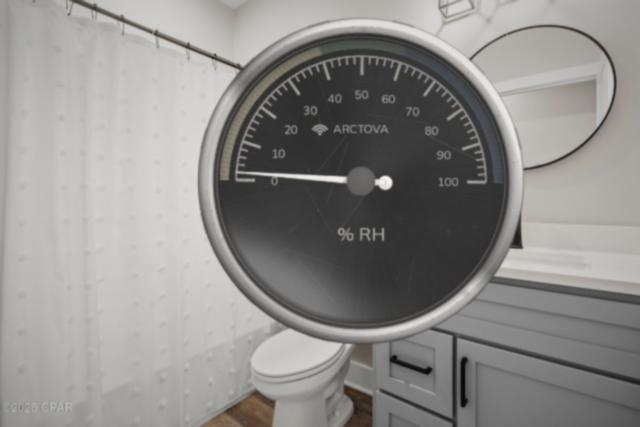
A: 2 %
